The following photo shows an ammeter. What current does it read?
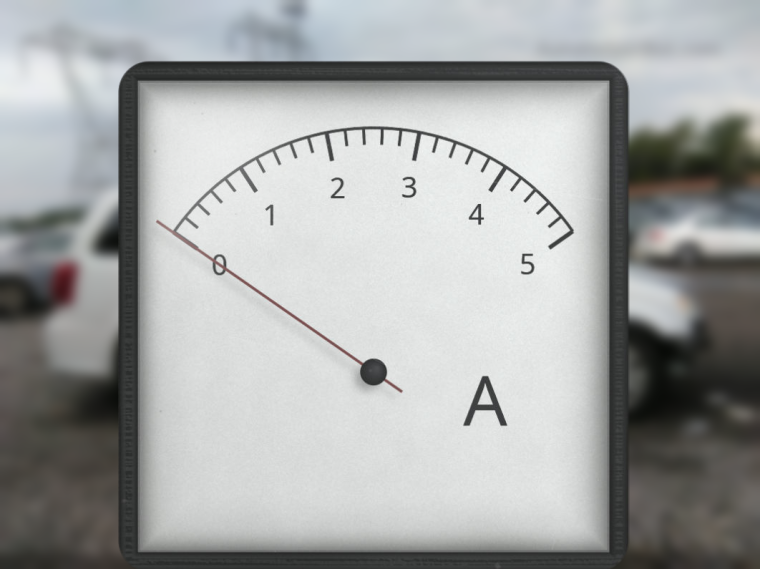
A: 0 A
